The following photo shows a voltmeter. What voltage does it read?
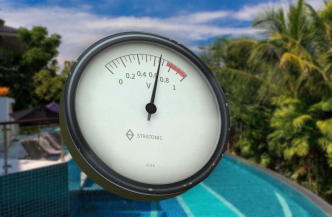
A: 0.65 V
